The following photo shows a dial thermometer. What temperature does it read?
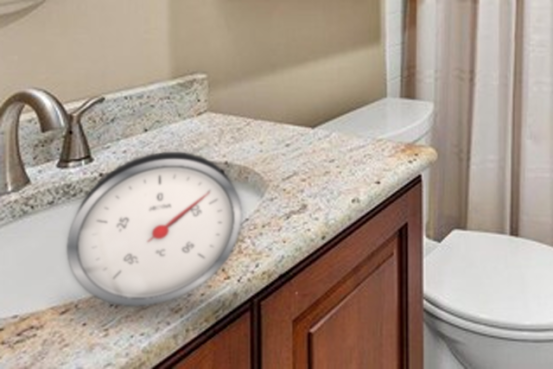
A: 20 °C
